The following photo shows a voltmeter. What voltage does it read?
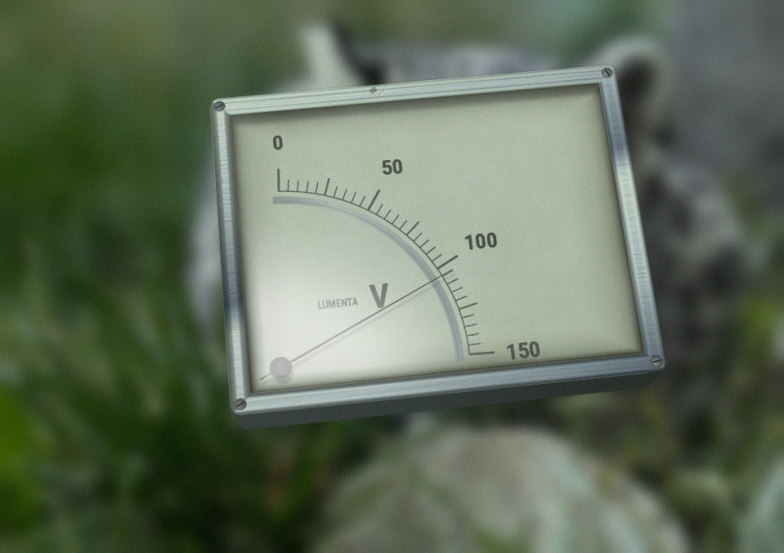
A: 105 V
